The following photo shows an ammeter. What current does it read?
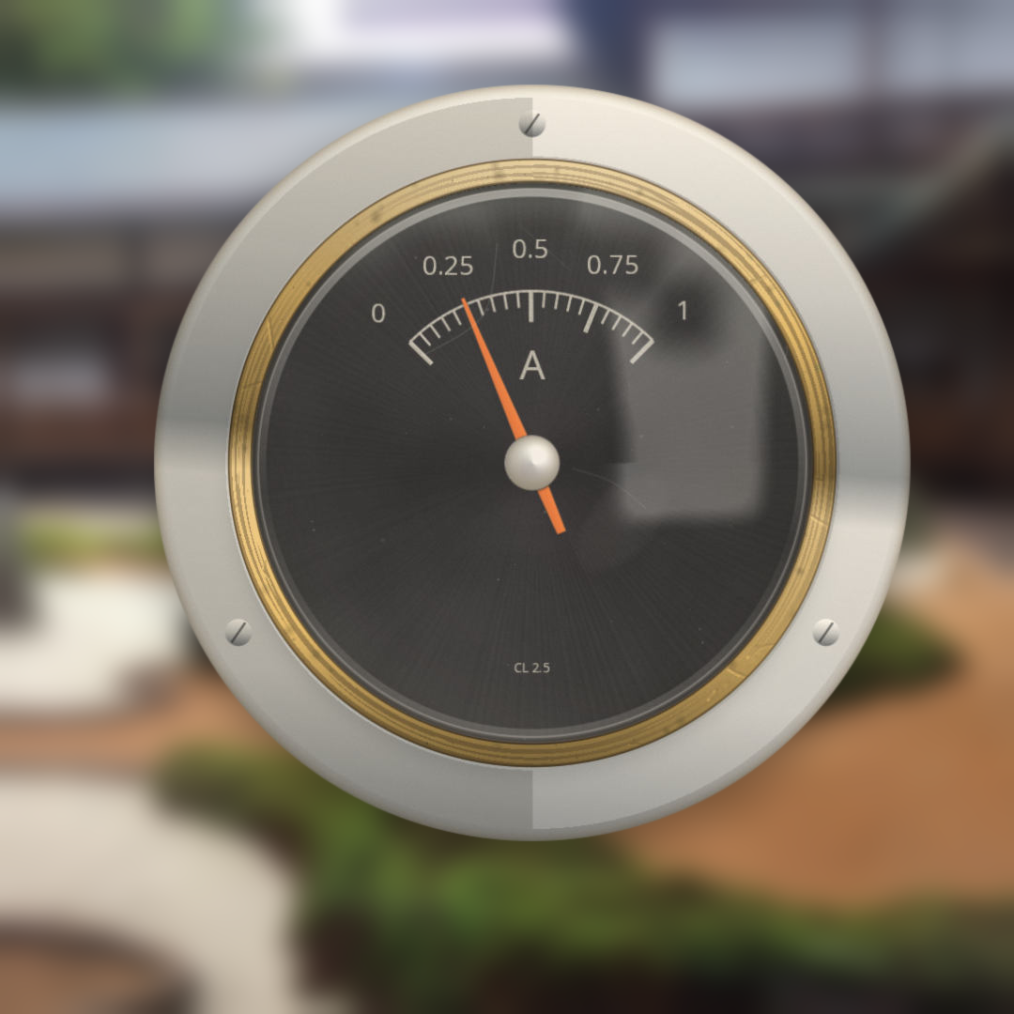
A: 0.25 A
